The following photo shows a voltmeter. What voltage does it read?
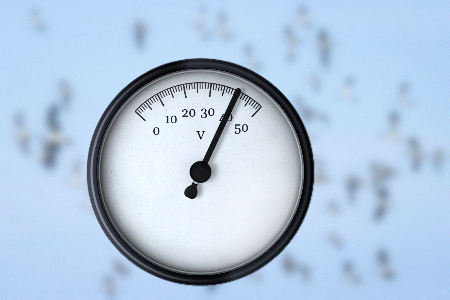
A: 40 V
